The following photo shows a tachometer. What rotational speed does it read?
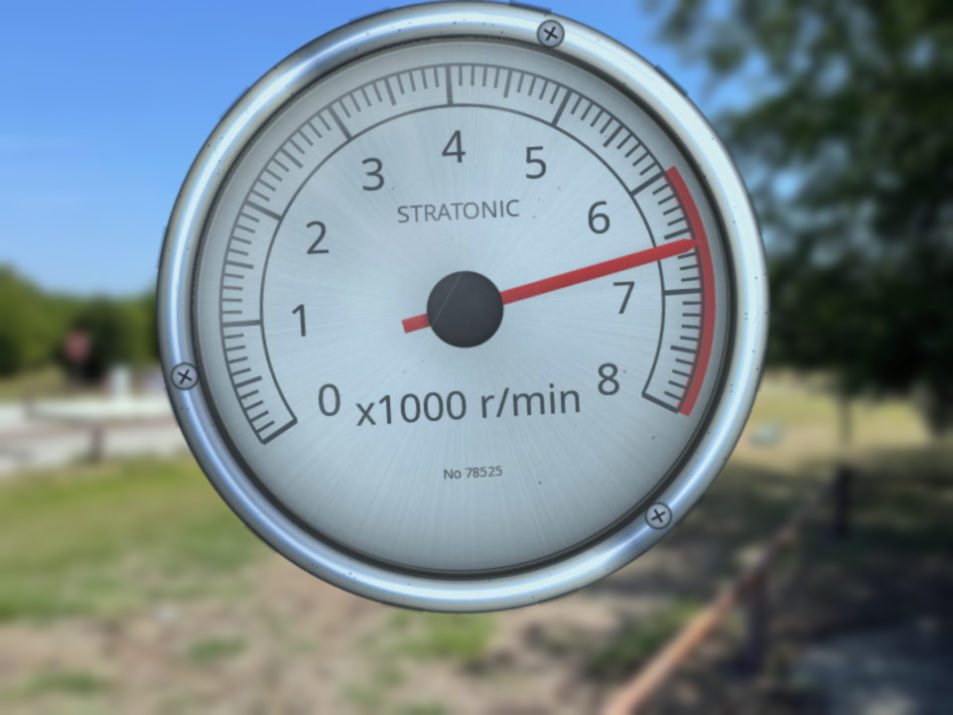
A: 6600 rpm
